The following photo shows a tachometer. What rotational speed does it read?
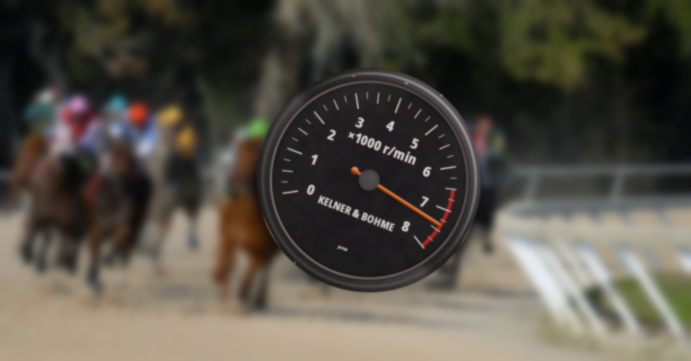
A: 7375 rpm
